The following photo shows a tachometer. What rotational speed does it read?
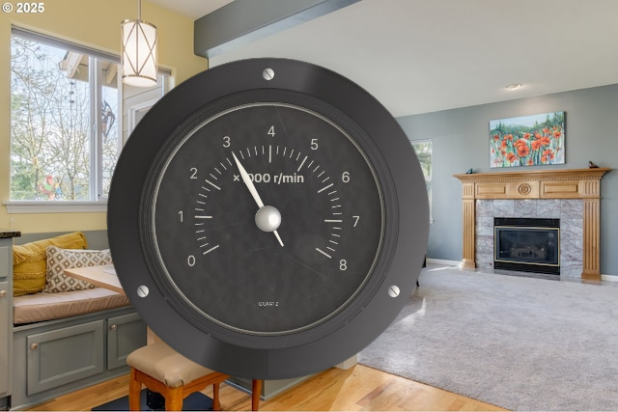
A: 3000 rpm
